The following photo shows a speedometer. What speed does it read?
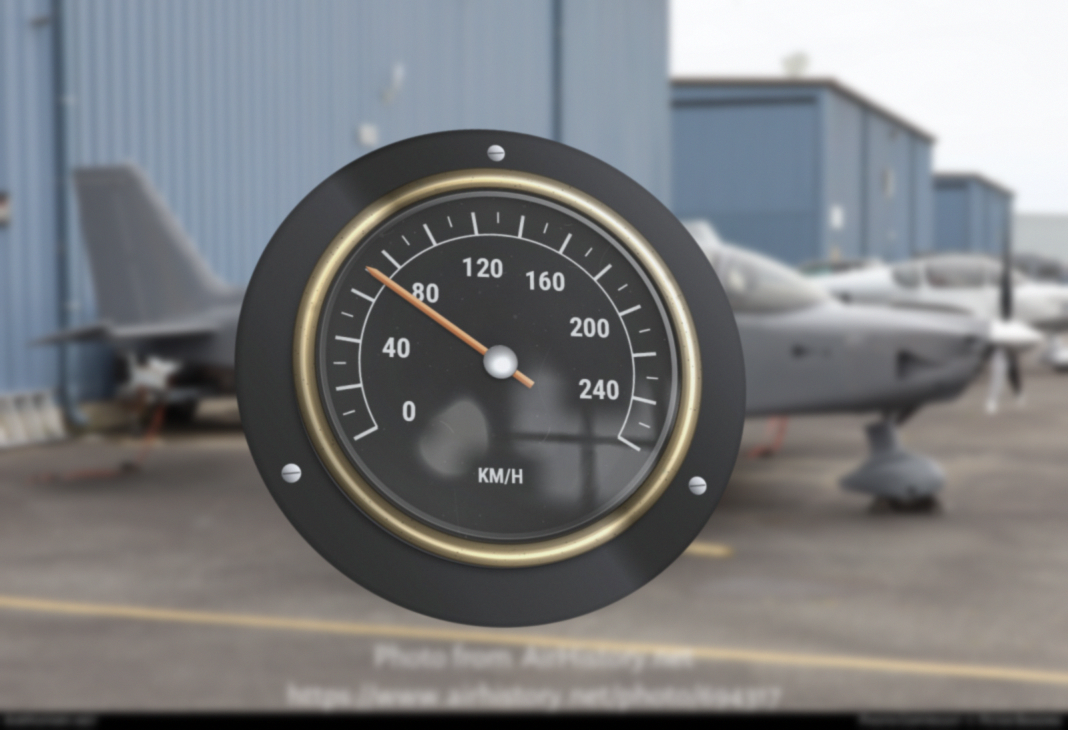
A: 70 km/h
